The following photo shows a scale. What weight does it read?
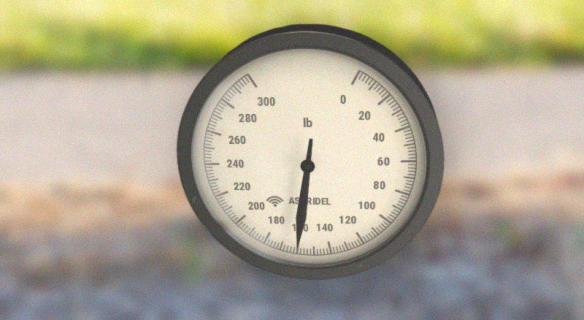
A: 160 lb
